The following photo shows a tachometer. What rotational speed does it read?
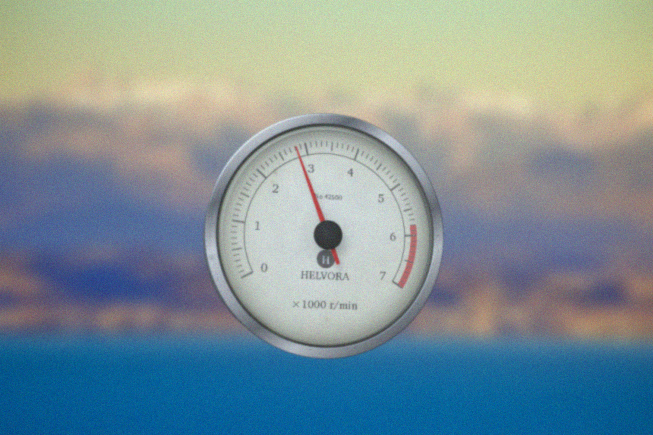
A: 2800 rpm
